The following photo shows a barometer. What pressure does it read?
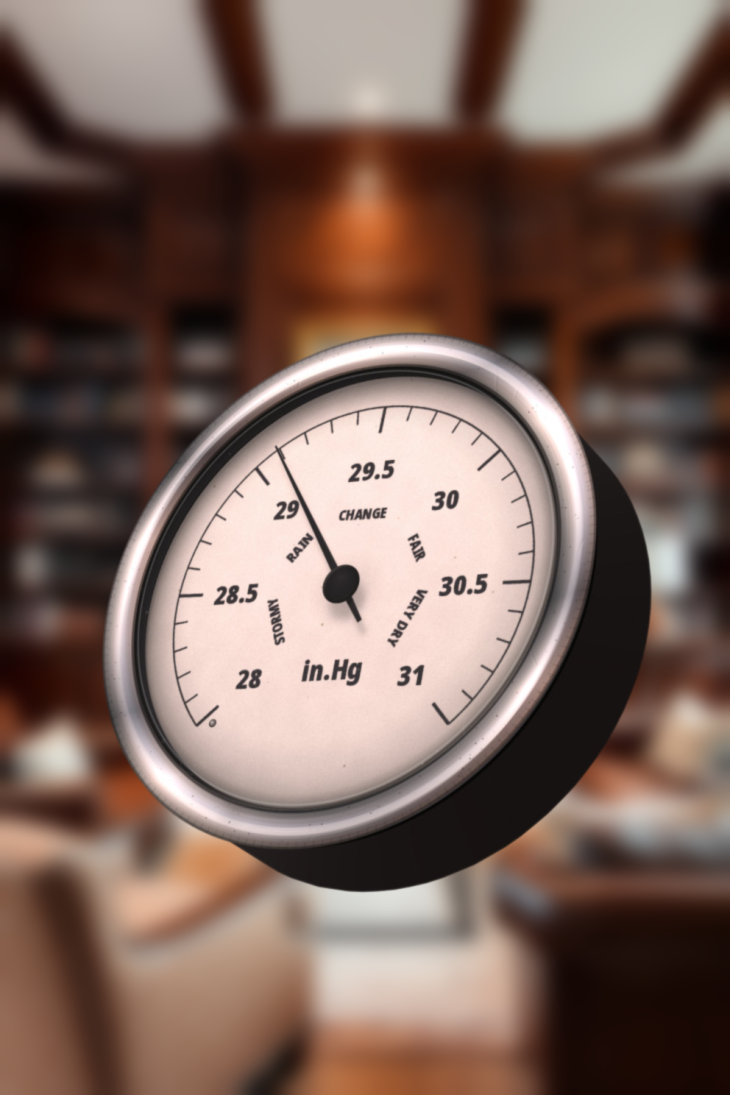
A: 29.1 inHg
